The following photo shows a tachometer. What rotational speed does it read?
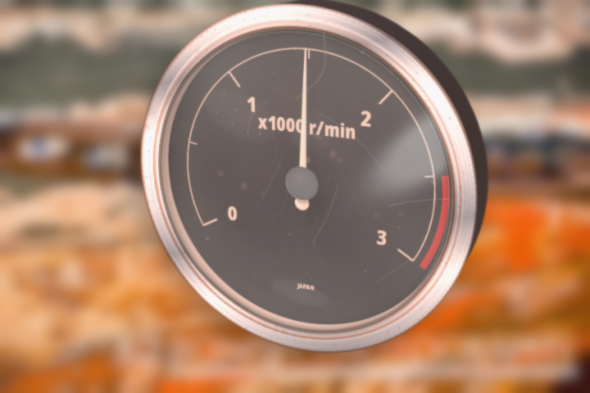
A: 1500 rpm
